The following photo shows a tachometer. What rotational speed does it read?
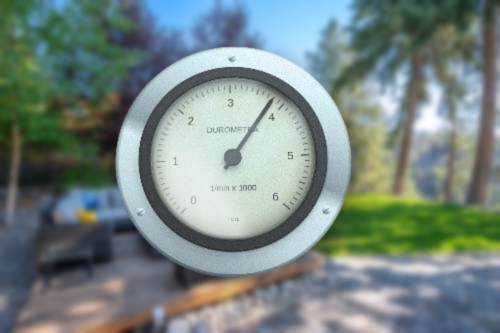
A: 3800 rpm
